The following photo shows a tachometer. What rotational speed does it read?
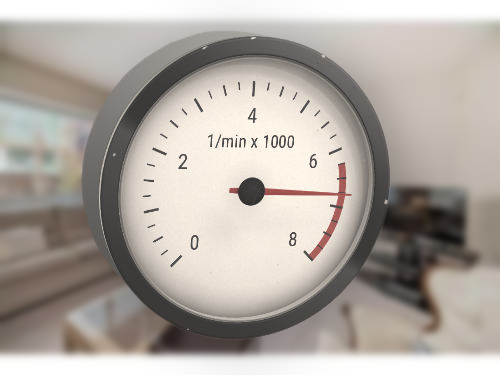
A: 6750 rpm
